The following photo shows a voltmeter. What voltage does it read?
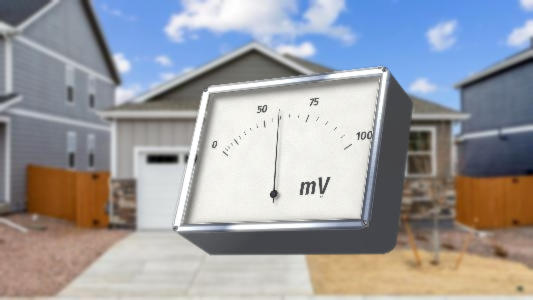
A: 60 mV
